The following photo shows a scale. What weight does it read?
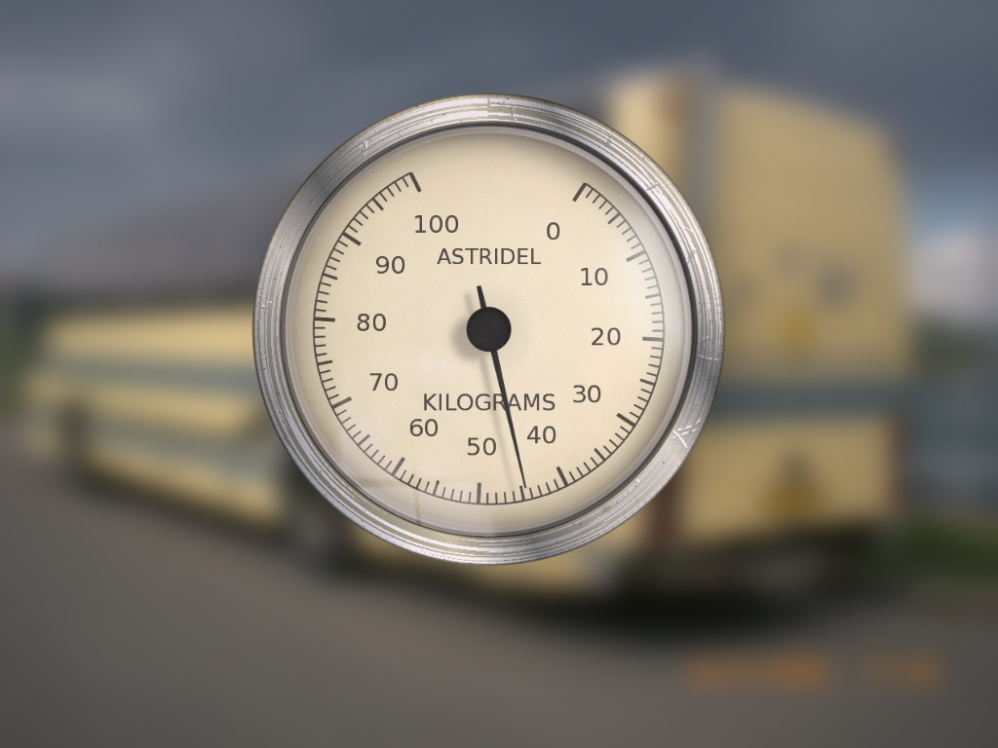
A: 44.5 kg
